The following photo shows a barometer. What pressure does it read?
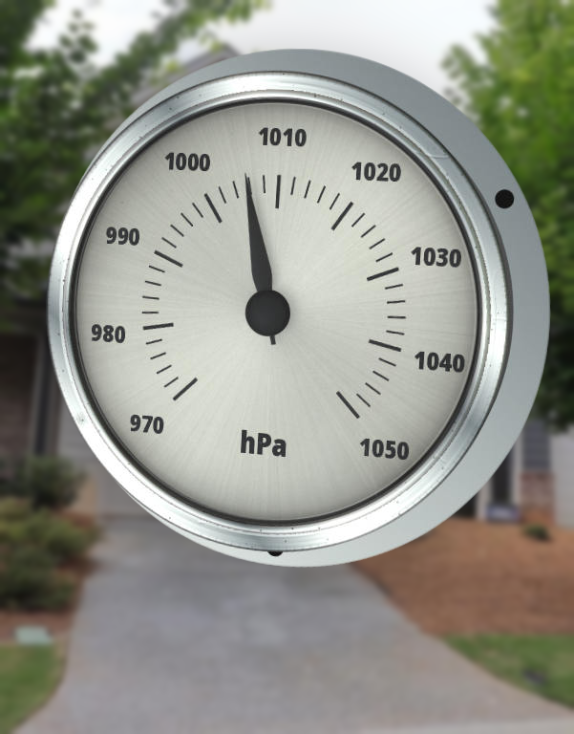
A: 1006 hPa
